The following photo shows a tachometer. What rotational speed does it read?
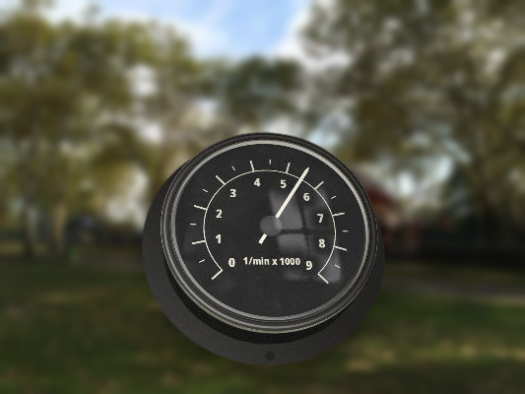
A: 5500 rpm
